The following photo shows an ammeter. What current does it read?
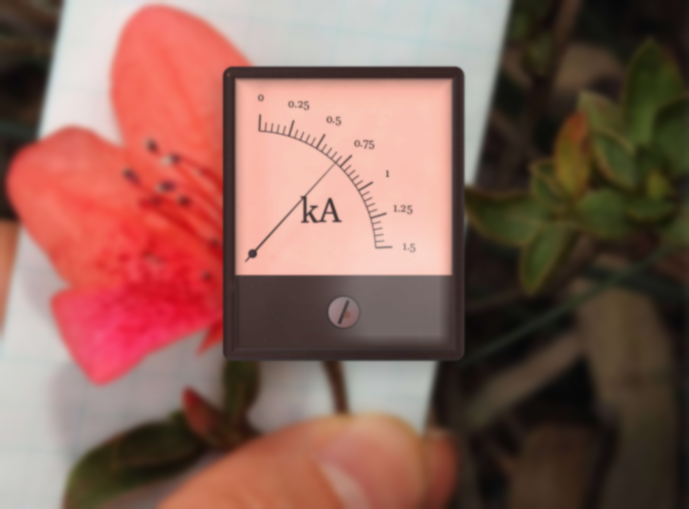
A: 0.7 kA
